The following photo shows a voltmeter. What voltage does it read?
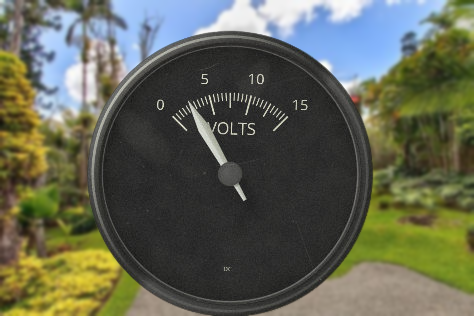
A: 2.5 V
